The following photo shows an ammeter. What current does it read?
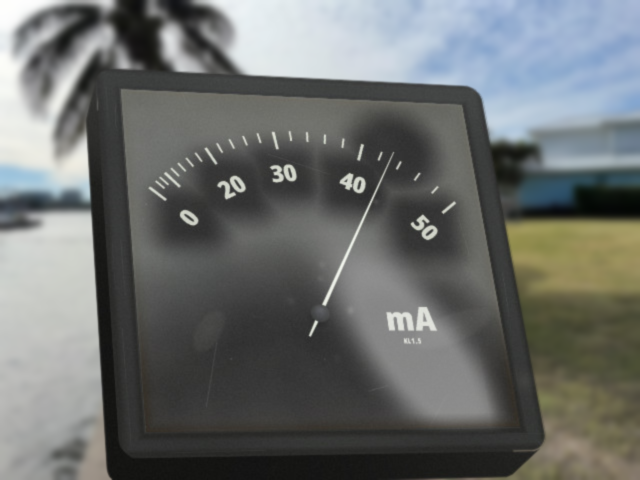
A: 43 mA
